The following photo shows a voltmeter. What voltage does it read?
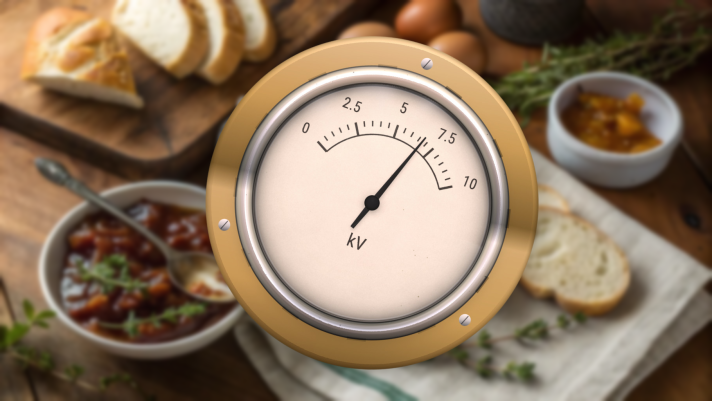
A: 6.75 kV
